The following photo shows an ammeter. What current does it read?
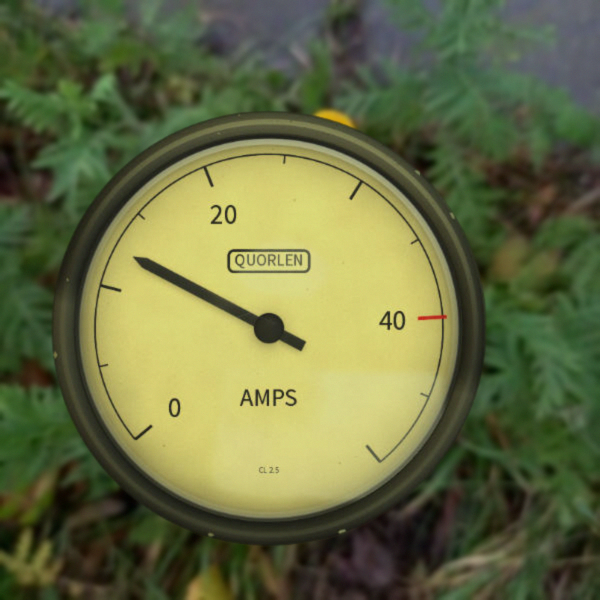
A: 12.5 A
